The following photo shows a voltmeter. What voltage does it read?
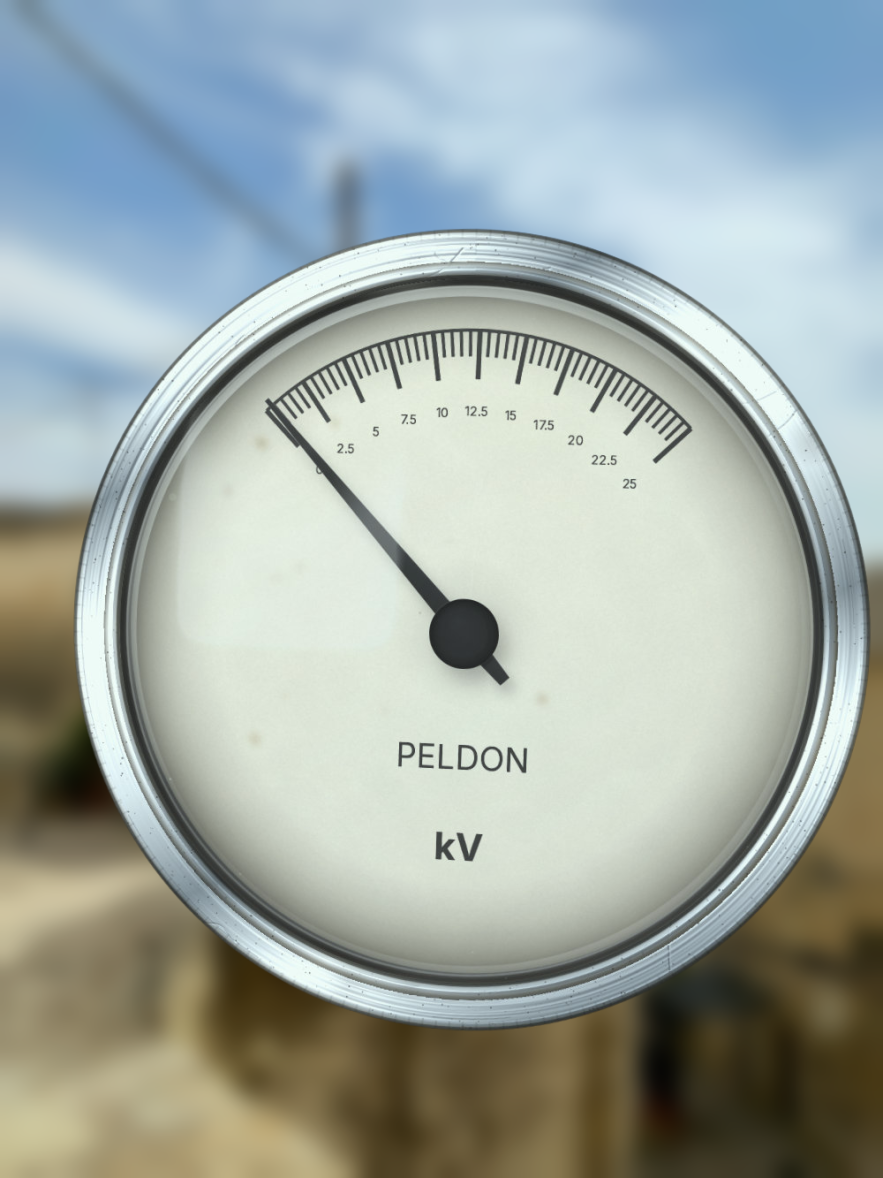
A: 0.5 kV
